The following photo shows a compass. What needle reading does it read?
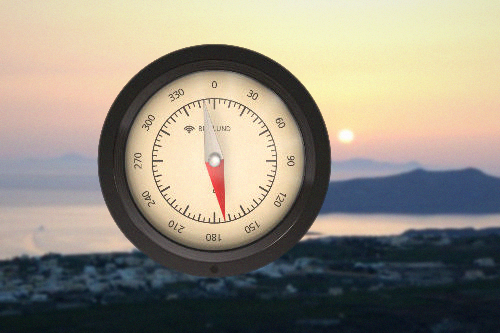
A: 170 °
